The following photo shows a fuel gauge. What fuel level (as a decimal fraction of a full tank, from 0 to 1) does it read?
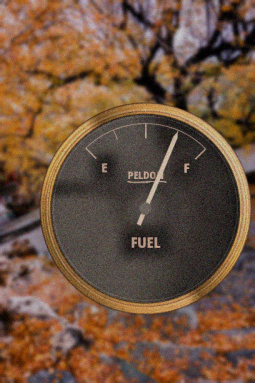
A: 0.75
